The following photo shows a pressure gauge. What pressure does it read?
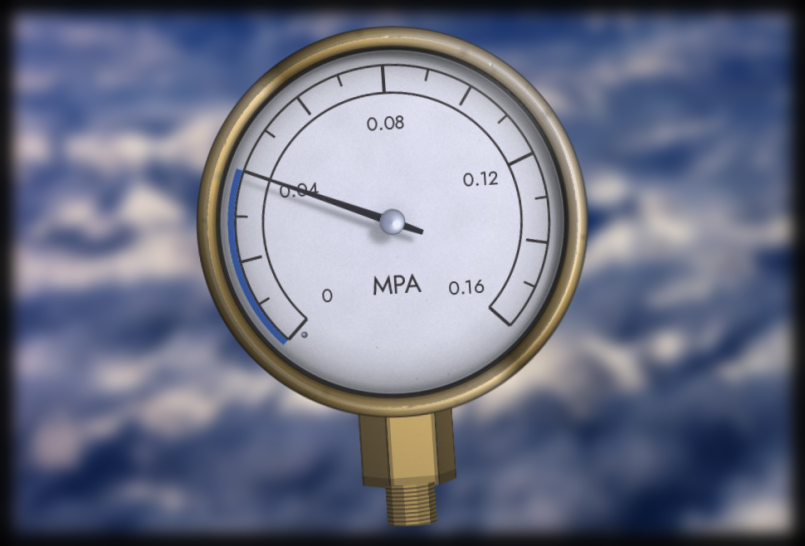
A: 0.04 MPa
